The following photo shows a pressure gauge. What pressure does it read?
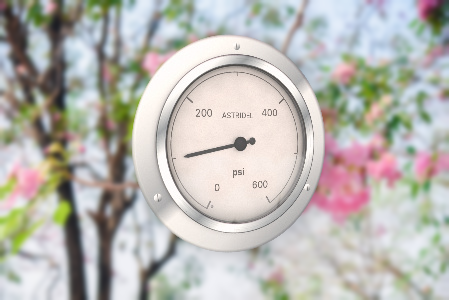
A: 100 psi
